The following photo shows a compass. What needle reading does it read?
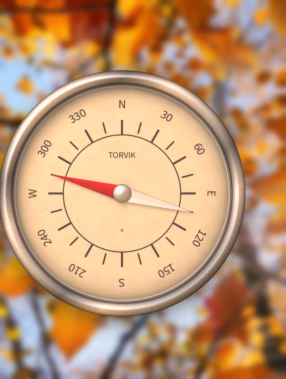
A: 285 °
